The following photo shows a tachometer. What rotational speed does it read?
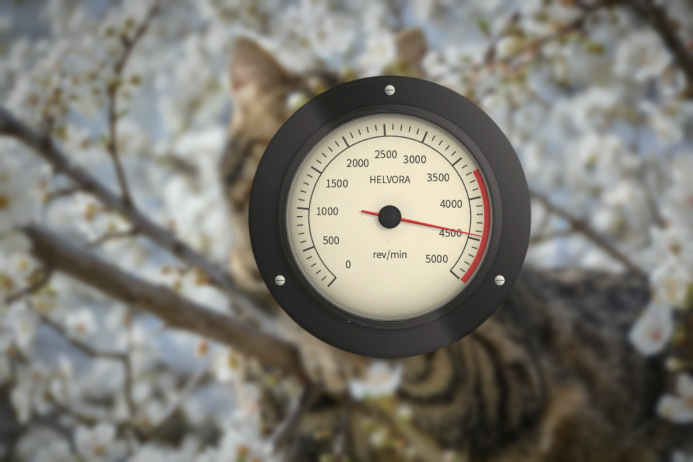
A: 4450 rpm
